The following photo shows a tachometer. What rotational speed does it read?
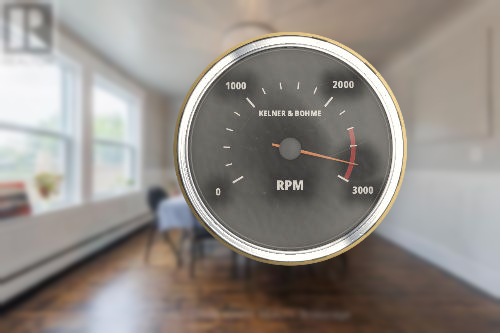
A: 2800 rpm
